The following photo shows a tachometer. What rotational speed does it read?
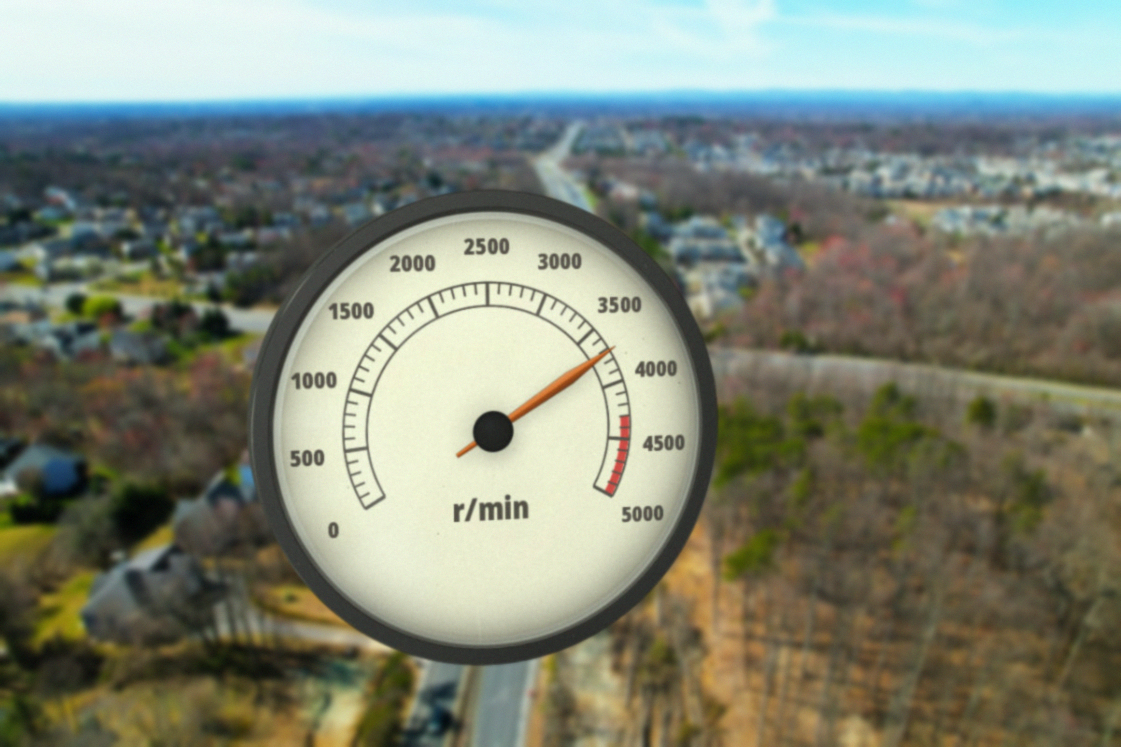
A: 3700 rpm
